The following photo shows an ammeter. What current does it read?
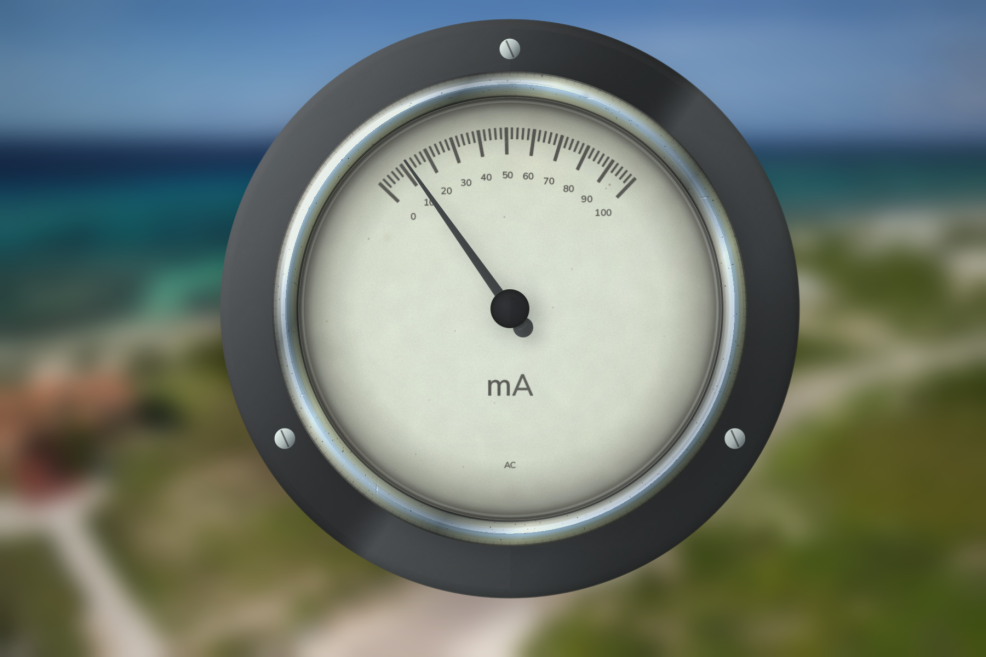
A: 12 mA
